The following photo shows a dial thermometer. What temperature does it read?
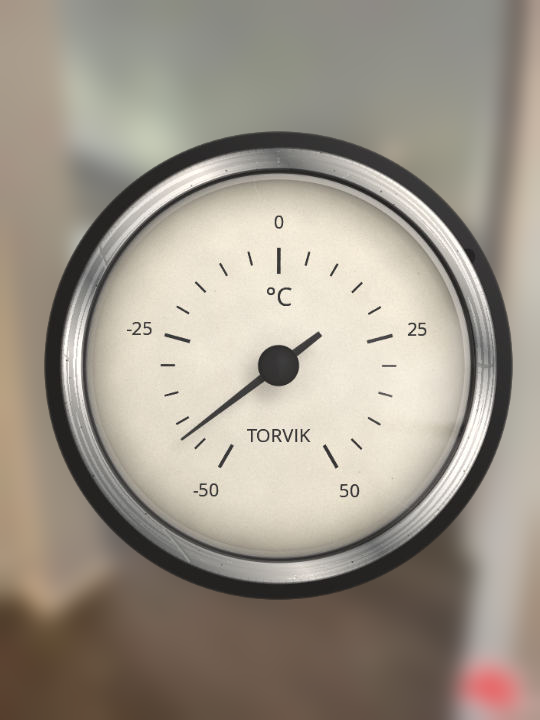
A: -42.5 °C
